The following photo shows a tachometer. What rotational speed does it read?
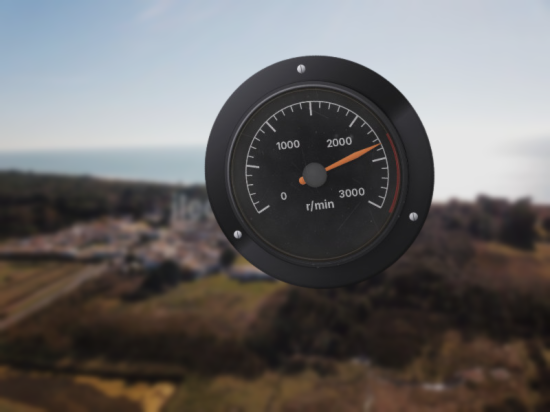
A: 2350 rpm
